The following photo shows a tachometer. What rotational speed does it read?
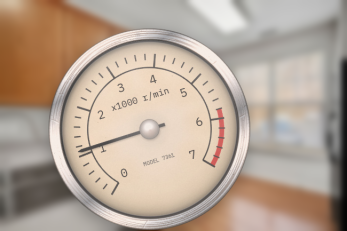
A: 1100 rpm
